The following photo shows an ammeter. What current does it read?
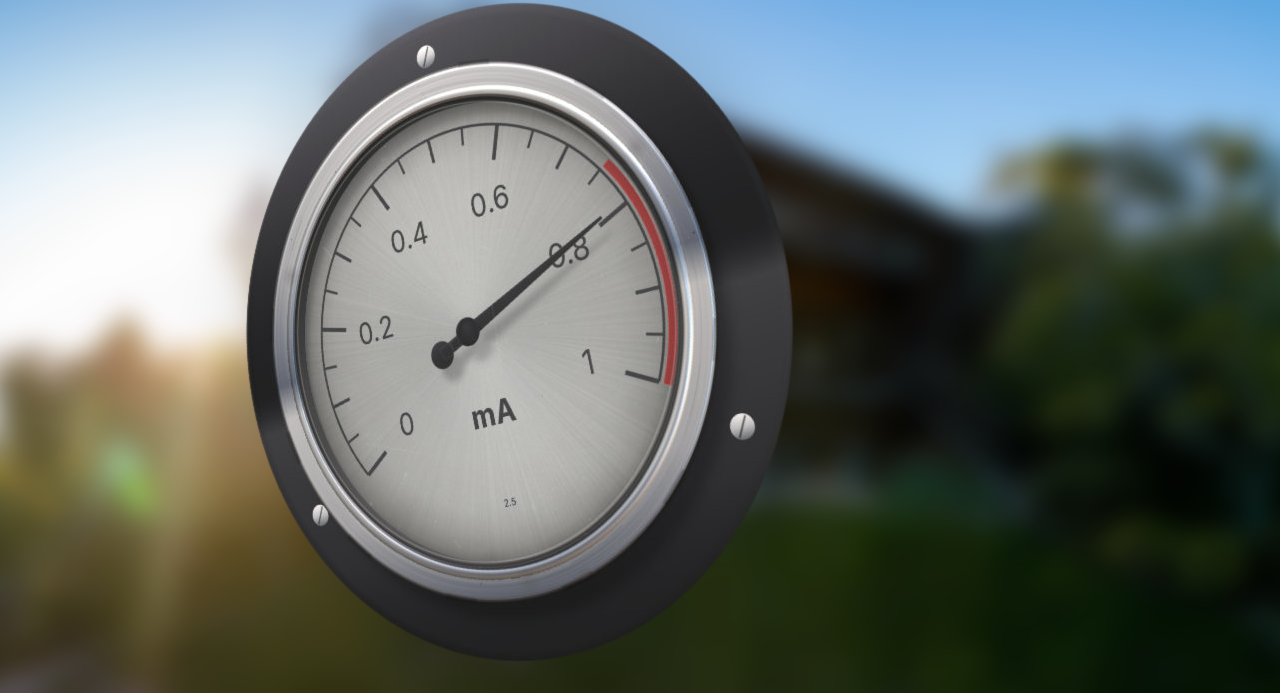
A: 0.8 mA
